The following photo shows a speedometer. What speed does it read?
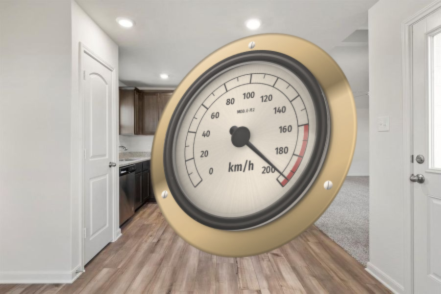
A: 195 km/h
